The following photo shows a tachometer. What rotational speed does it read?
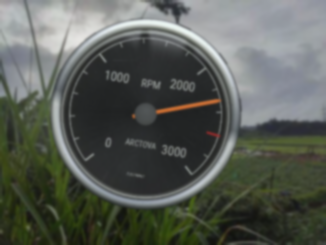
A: 2300 rpm
